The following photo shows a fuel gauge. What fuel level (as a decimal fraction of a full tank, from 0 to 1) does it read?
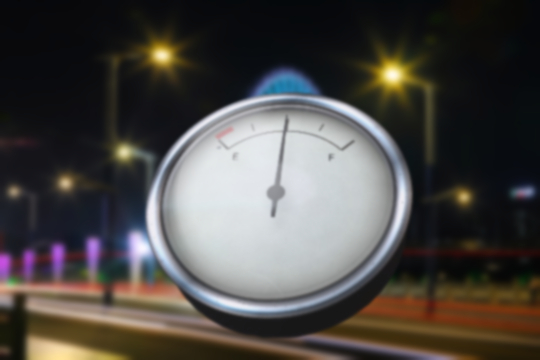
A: 0.5
